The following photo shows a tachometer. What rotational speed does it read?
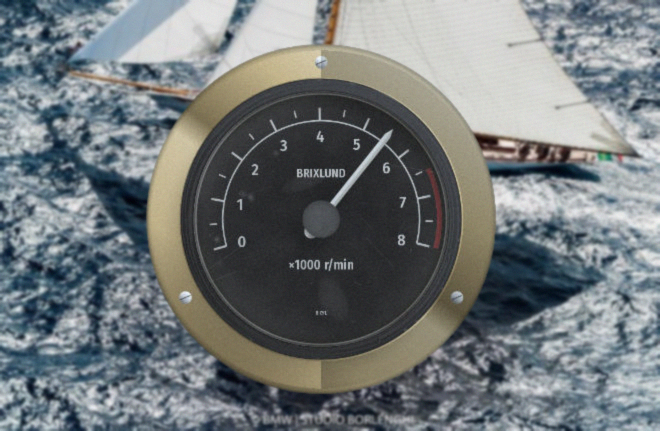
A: 5500 rpm
